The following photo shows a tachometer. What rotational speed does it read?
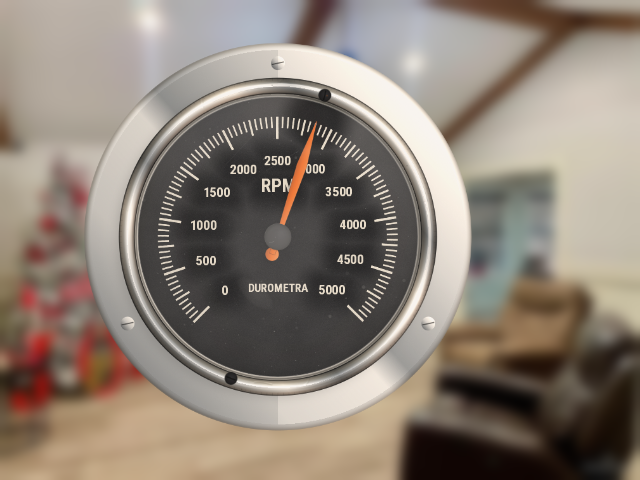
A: 2850 rpm
